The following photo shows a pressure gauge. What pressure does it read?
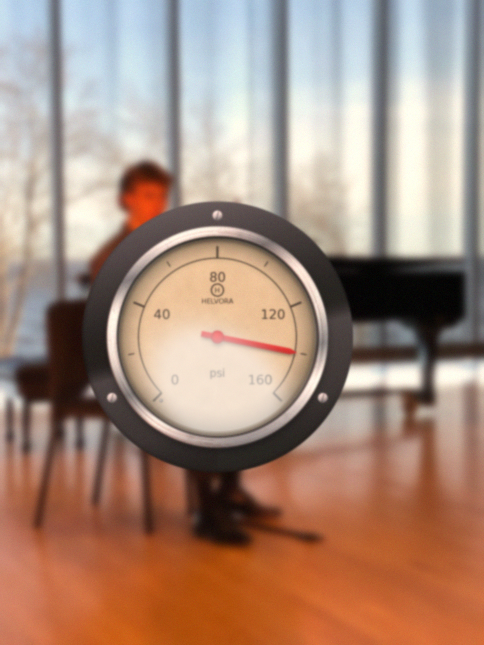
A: 140 psi
